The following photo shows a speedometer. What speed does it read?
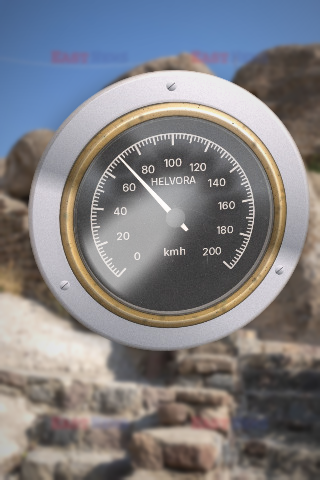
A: 70 km/h
